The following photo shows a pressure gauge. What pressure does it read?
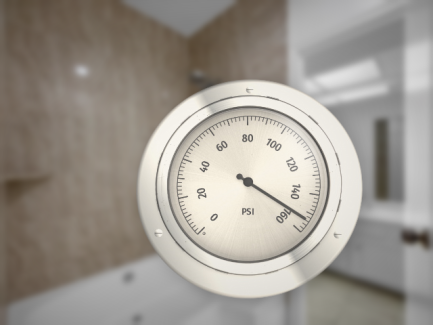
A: 154 psi
